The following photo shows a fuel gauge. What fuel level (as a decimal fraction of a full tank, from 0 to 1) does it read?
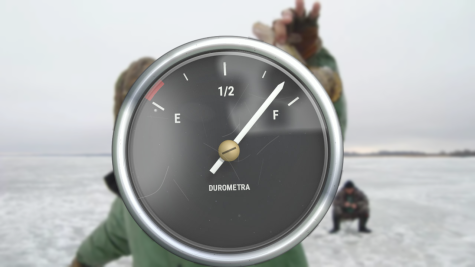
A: 0.875
